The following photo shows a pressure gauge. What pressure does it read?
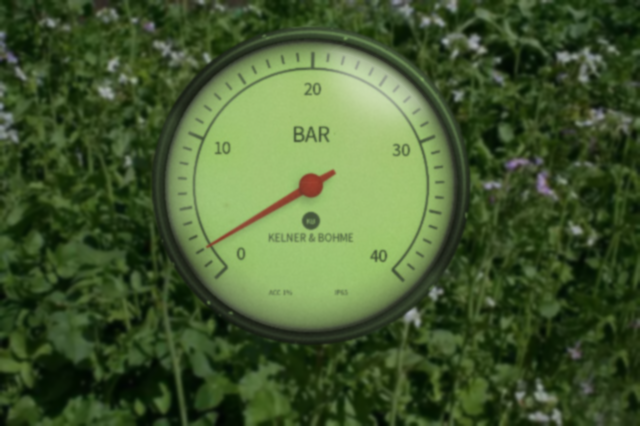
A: 2 bar
